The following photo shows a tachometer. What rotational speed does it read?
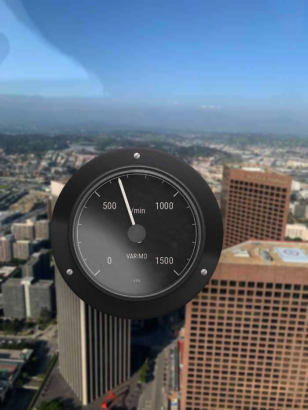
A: 650 rpm
